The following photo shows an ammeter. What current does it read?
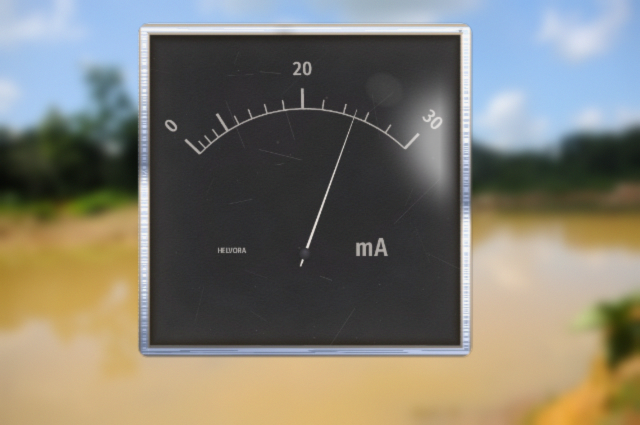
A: 25 mA
